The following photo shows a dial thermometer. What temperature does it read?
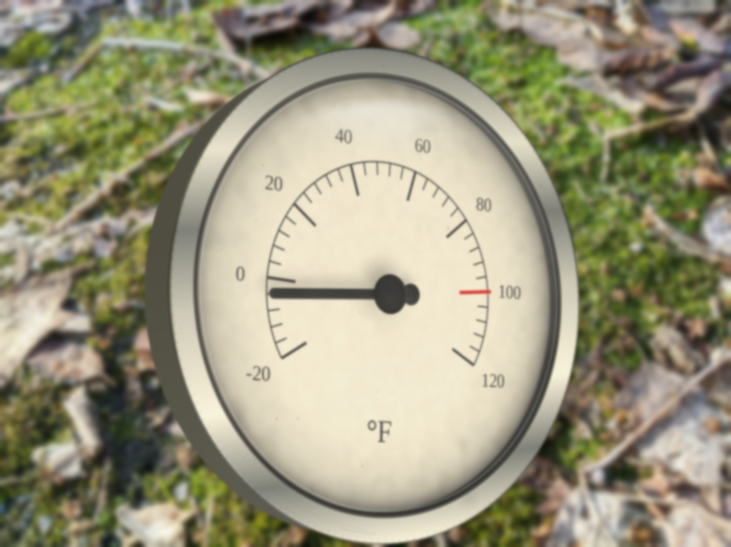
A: -4 °F
